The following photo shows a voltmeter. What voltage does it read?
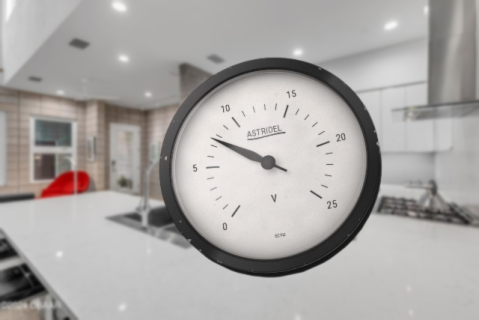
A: 7.5 V
